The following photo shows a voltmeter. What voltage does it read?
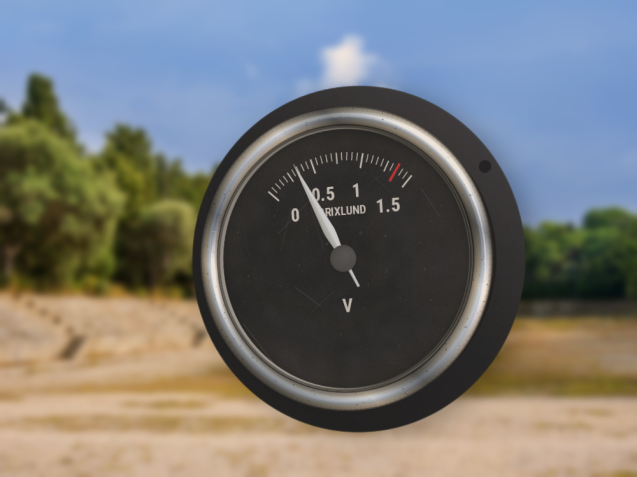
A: 0.35 V
